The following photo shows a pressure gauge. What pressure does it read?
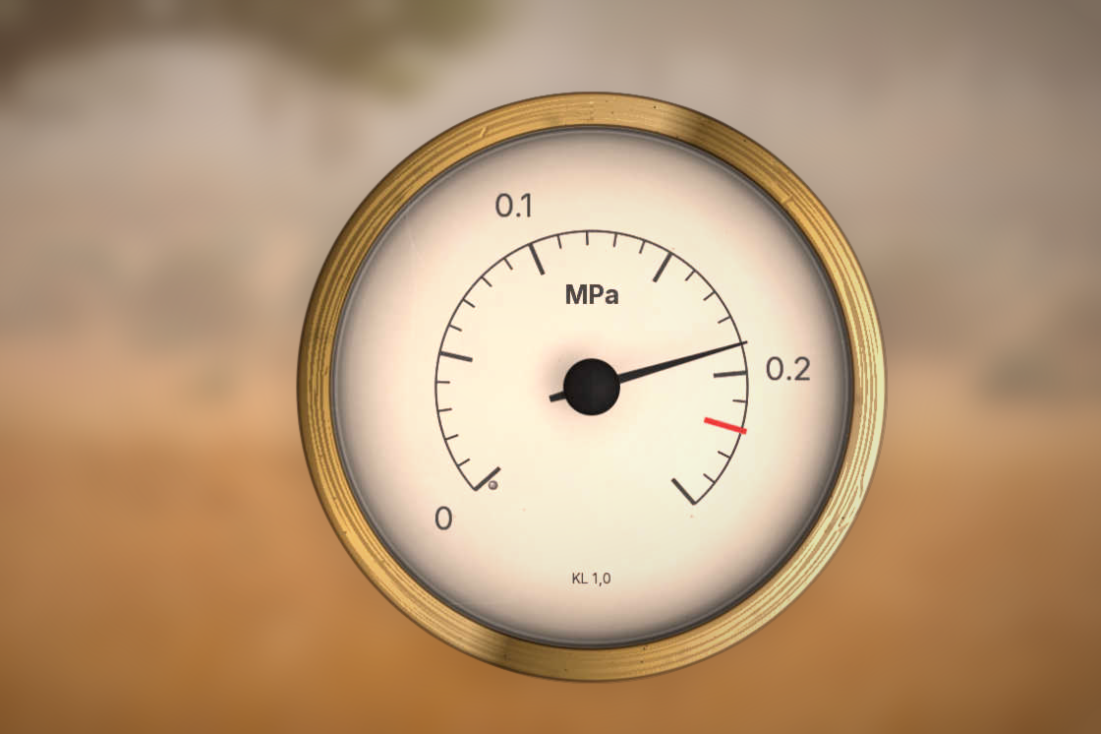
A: 0.19 MPa
